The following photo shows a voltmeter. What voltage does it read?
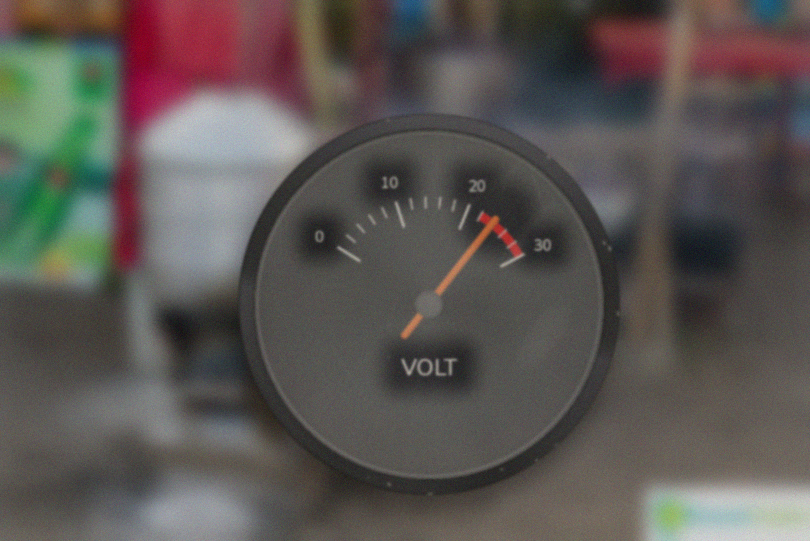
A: 24 V
